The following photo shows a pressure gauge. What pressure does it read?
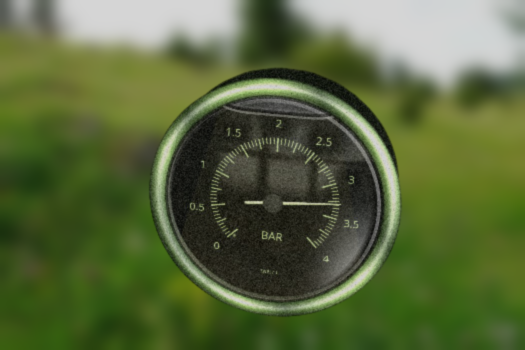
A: 3.25 bar
